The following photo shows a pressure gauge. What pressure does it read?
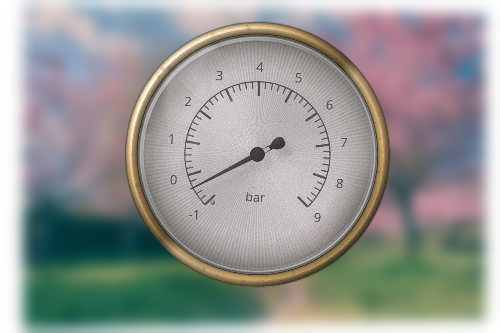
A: -0.4 bar
